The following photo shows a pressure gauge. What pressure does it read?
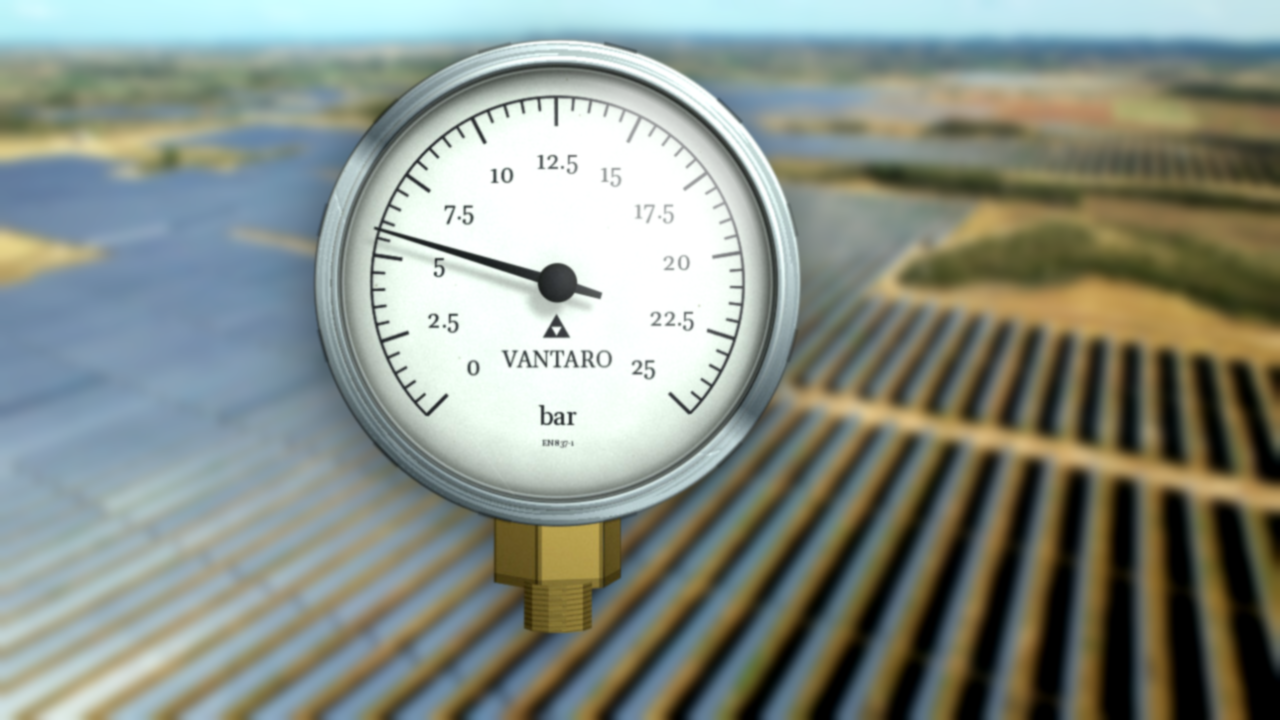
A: 5.75 bar
